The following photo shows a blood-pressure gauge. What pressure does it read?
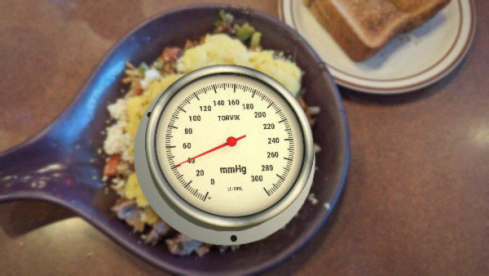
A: 40 mmHg
